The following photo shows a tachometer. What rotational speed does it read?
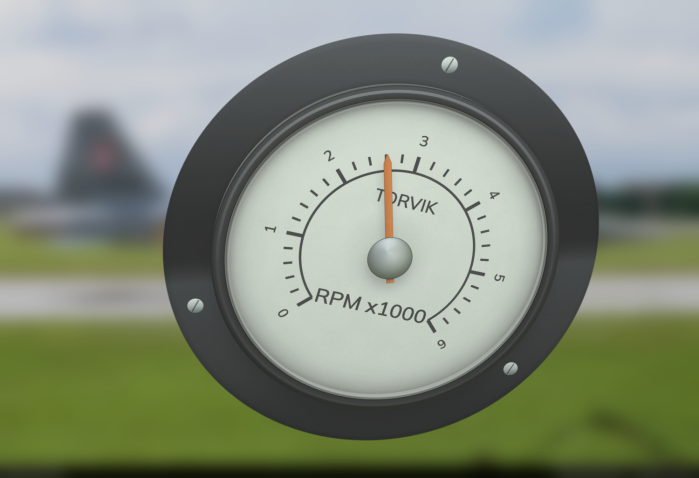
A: 2600 rpm
